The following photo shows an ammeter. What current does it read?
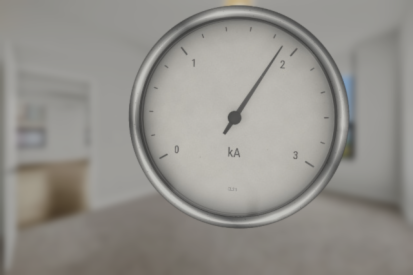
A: 1.9 kA
